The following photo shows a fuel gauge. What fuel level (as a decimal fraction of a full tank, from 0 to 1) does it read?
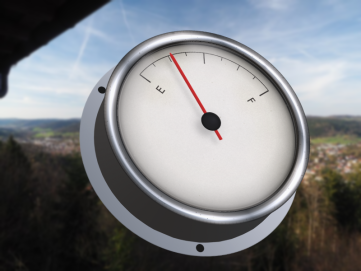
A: 0.25
